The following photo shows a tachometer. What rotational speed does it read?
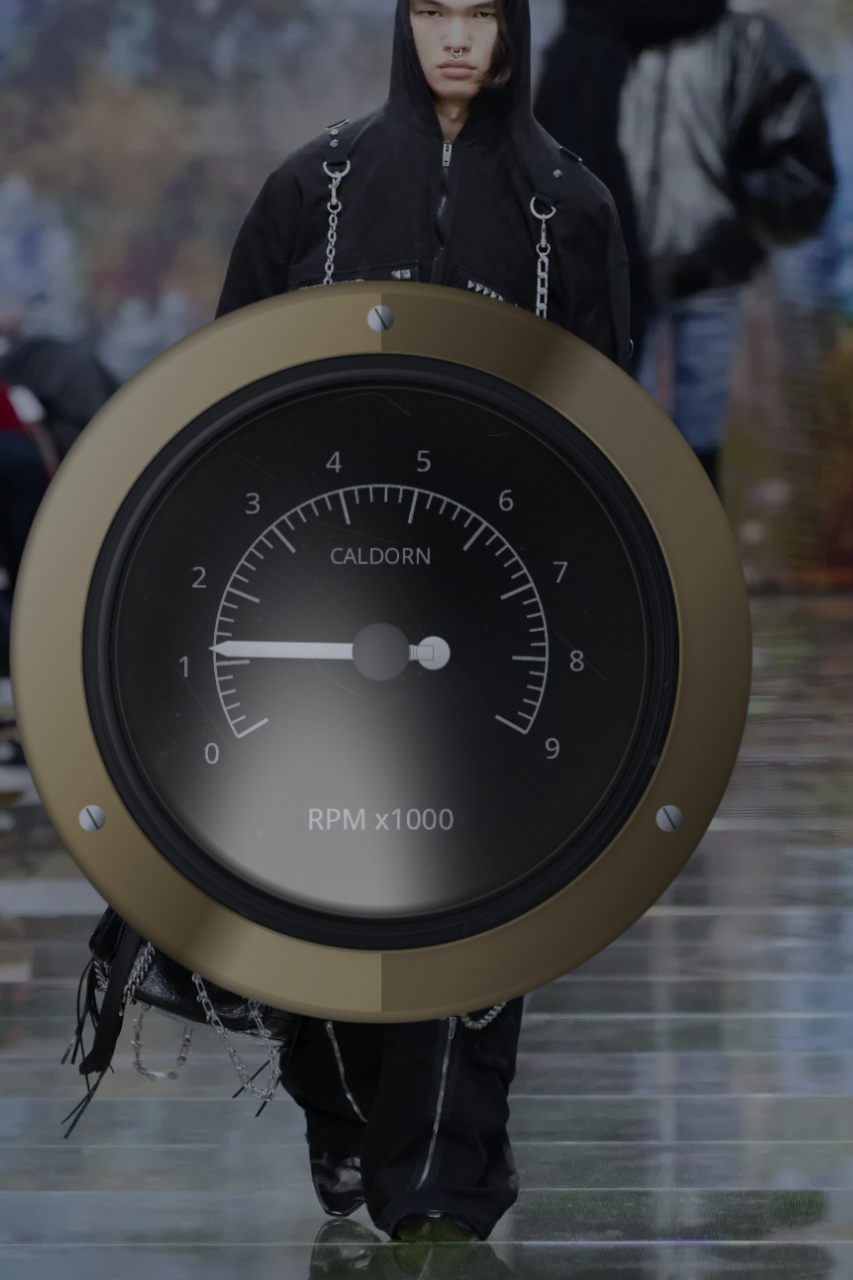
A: 1200 rpm
